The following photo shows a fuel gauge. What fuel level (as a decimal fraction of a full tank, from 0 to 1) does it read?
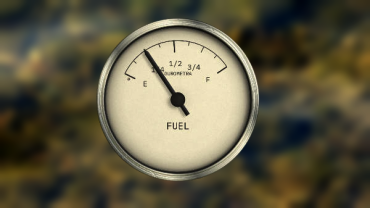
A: 0.25
